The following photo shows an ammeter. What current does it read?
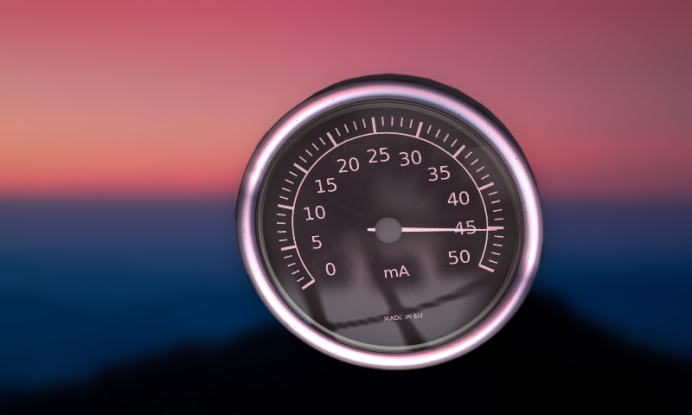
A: 45 mA
